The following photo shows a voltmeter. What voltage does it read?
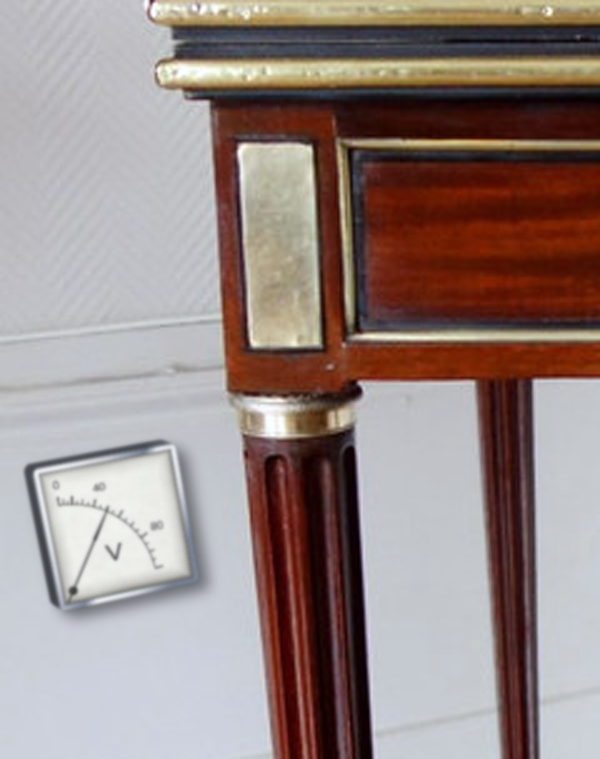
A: 50 V
